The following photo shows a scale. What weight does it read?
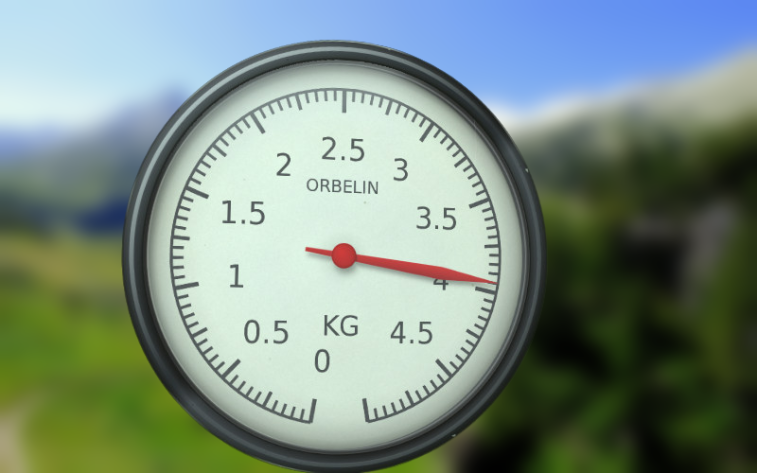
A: 3.95 kg
